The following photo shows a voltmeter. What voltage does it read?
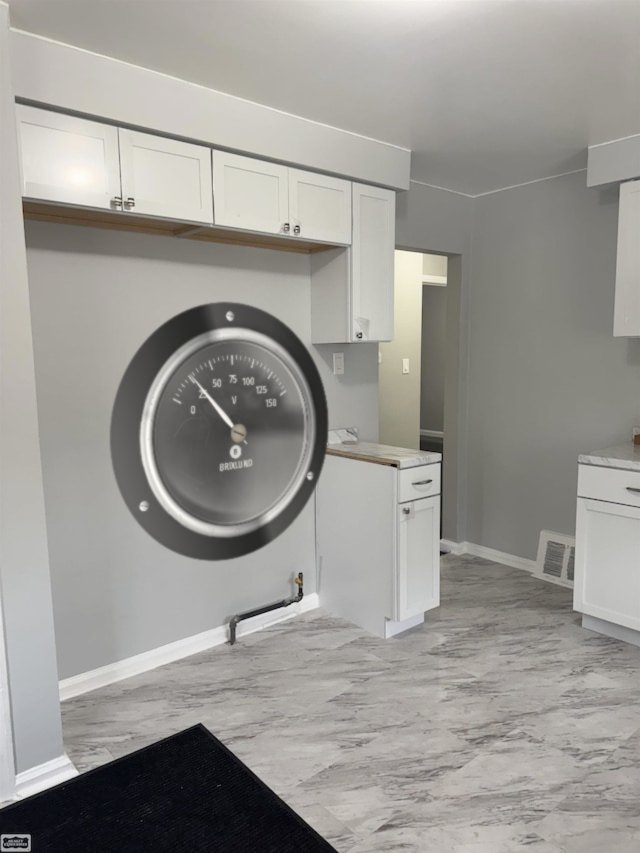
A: 25 V
